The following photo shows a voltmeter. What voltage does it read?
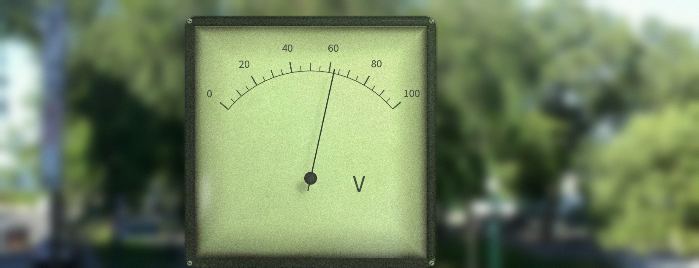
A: 62.5 V
